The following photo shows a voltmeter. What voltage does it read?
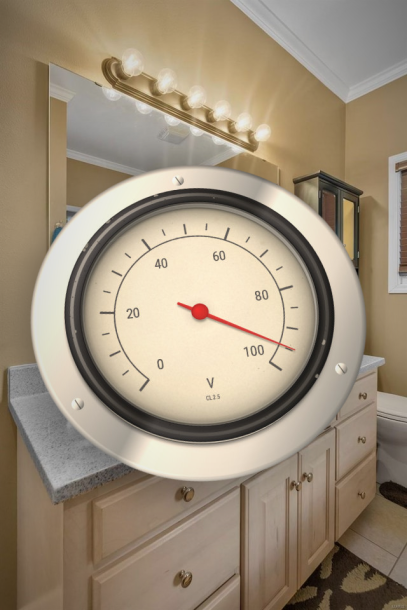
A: 95 V
